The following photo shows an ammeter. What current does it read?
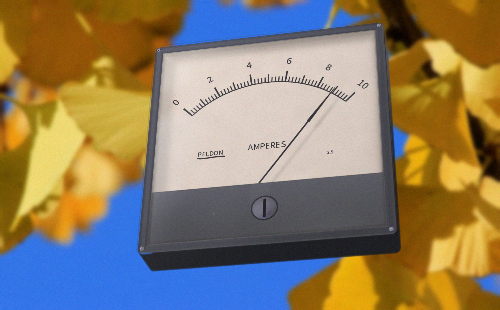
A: 9 A
